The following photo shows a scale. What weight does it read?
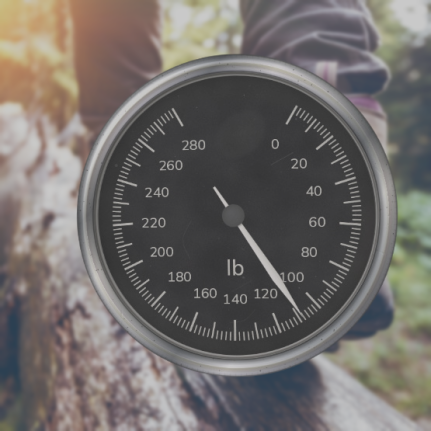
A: 108 lb
